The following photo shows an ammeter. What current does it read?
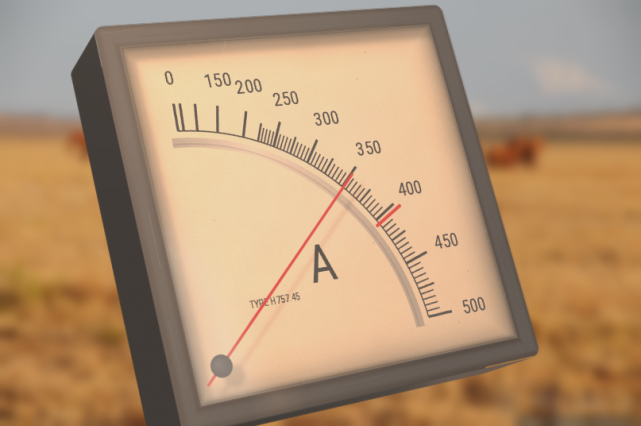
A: 350 A
